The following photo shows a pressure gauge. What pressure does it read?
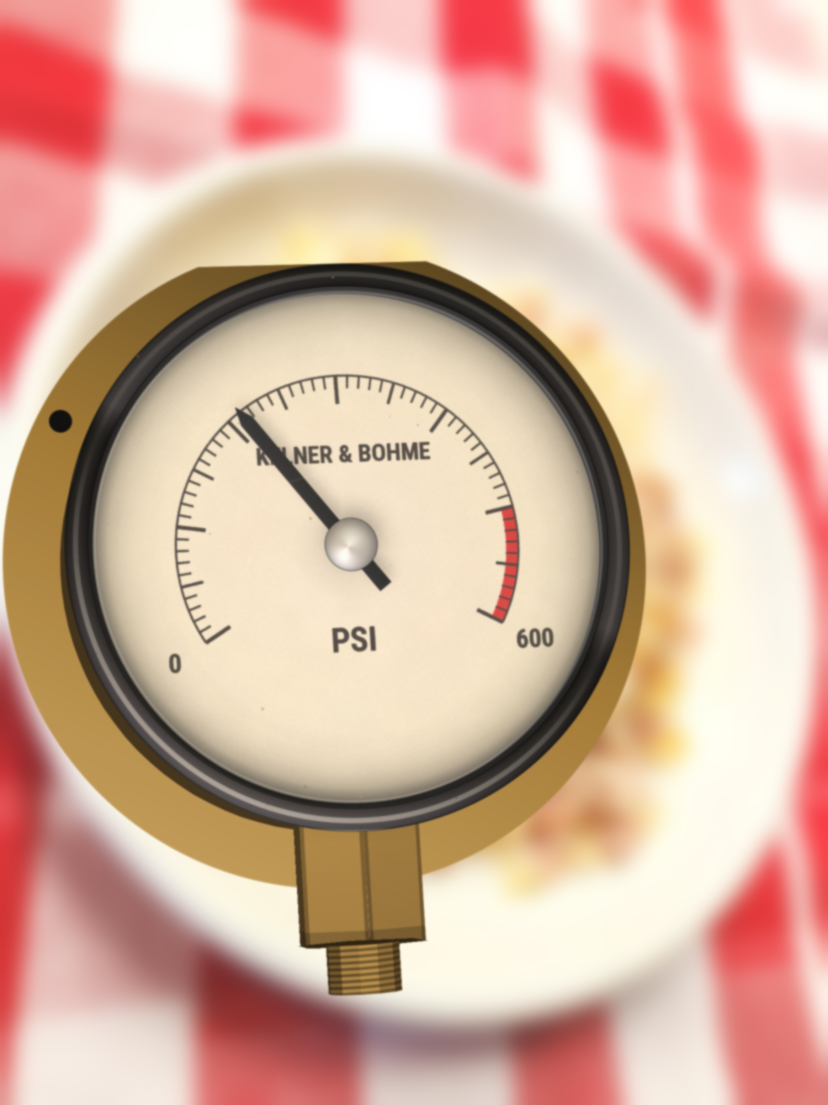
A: 210 psi
